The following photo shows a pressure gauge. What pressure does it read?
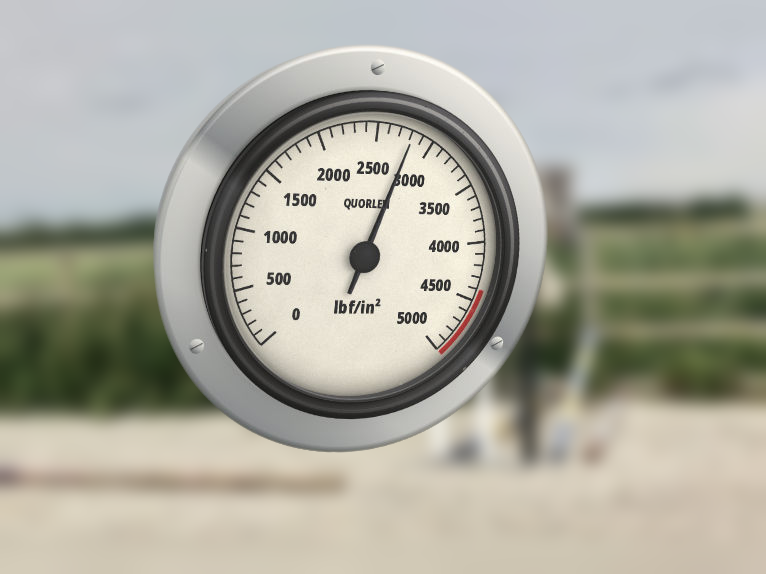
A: 2800 psi
